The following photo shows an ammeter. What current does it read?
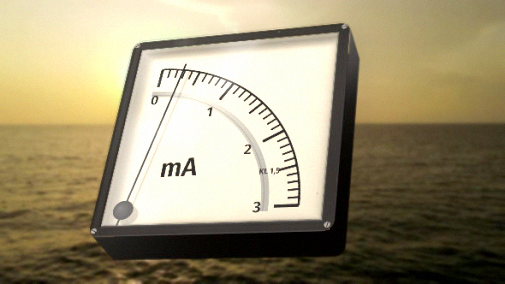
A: 0.3 mA
